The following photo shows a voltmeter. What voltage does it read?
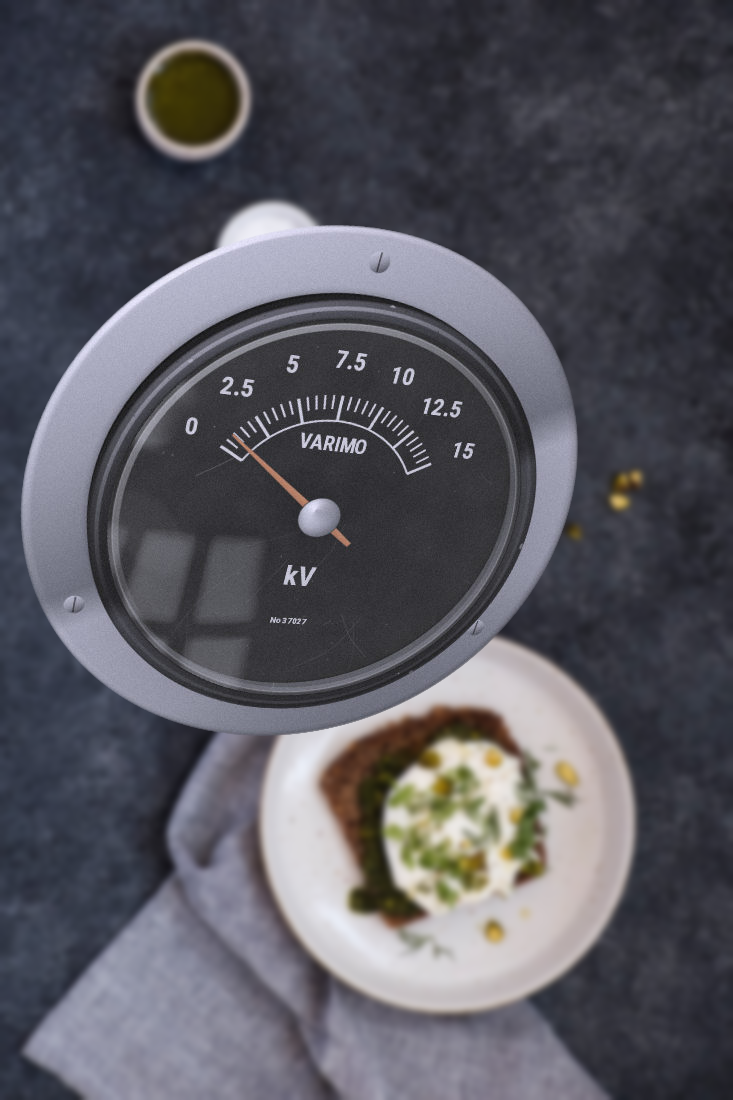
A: 1 kV
